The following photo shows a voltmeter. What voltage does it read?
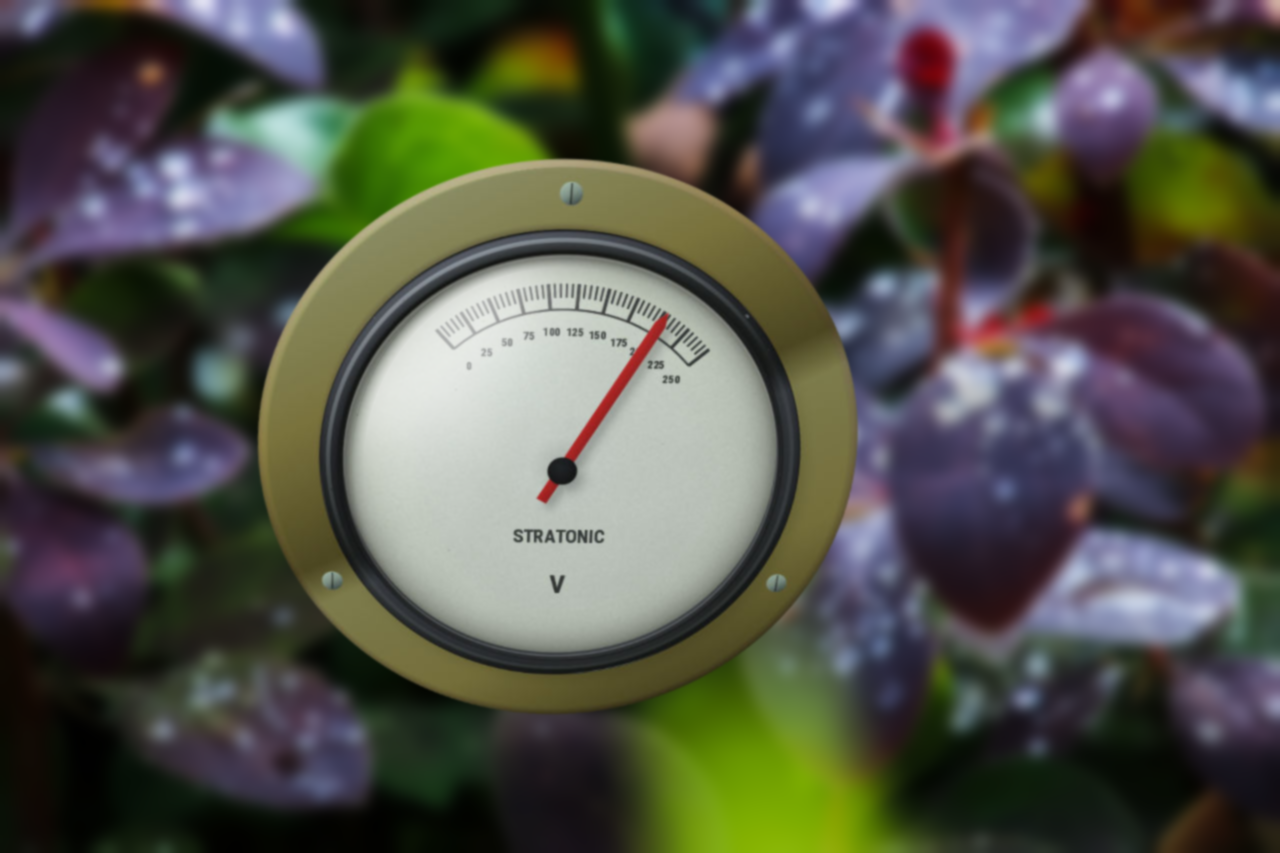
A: 200 V
